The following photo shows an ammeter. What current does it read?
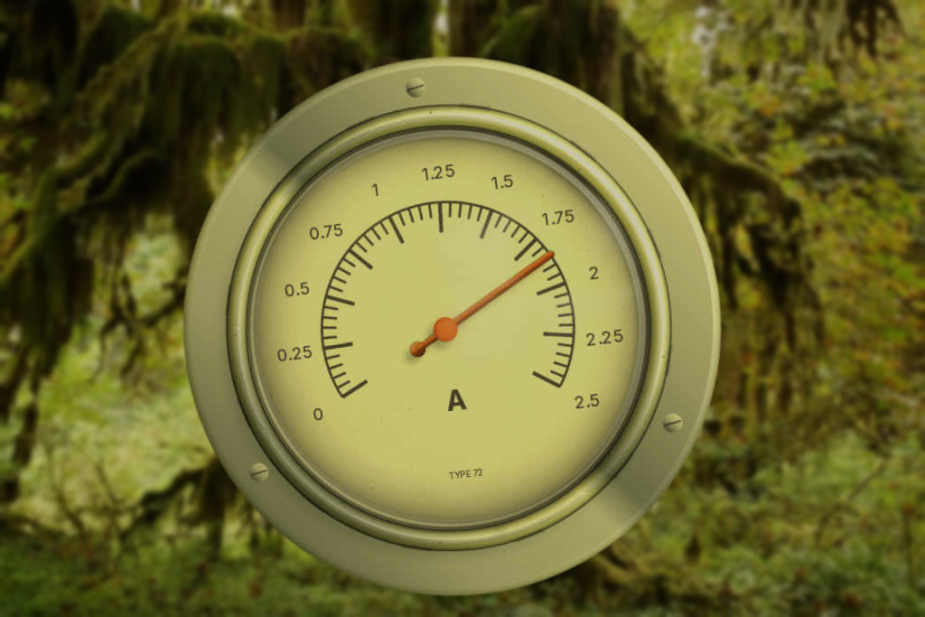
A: 1.85 A
